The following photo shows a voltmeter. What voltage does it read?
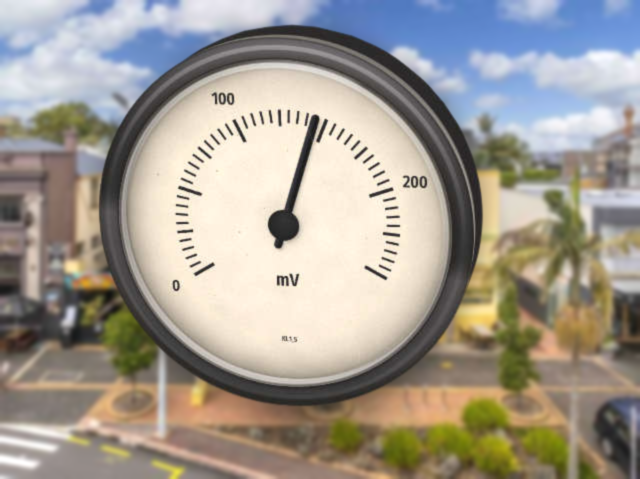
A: 145 mV
